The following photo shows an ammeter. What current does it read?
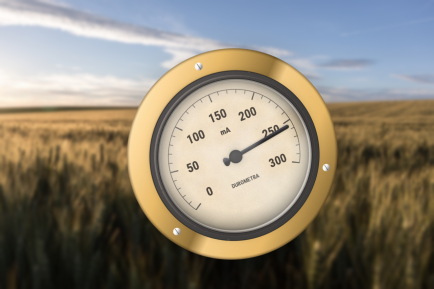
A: 255 mA
